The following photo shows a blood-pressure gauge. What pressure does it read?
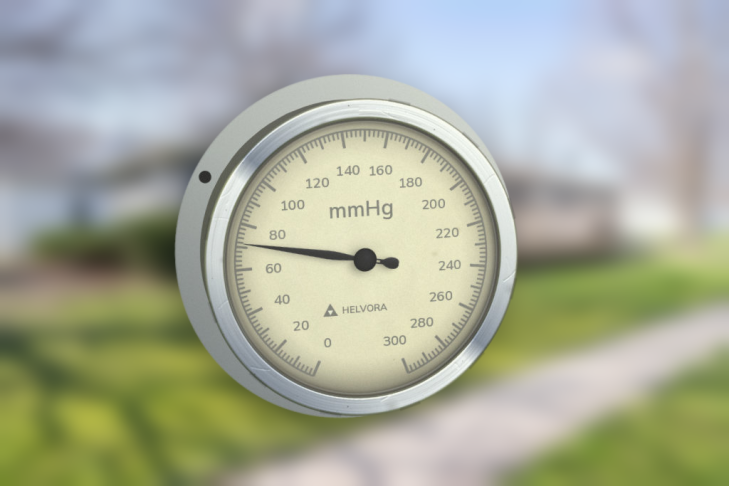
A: 72 mmHg
